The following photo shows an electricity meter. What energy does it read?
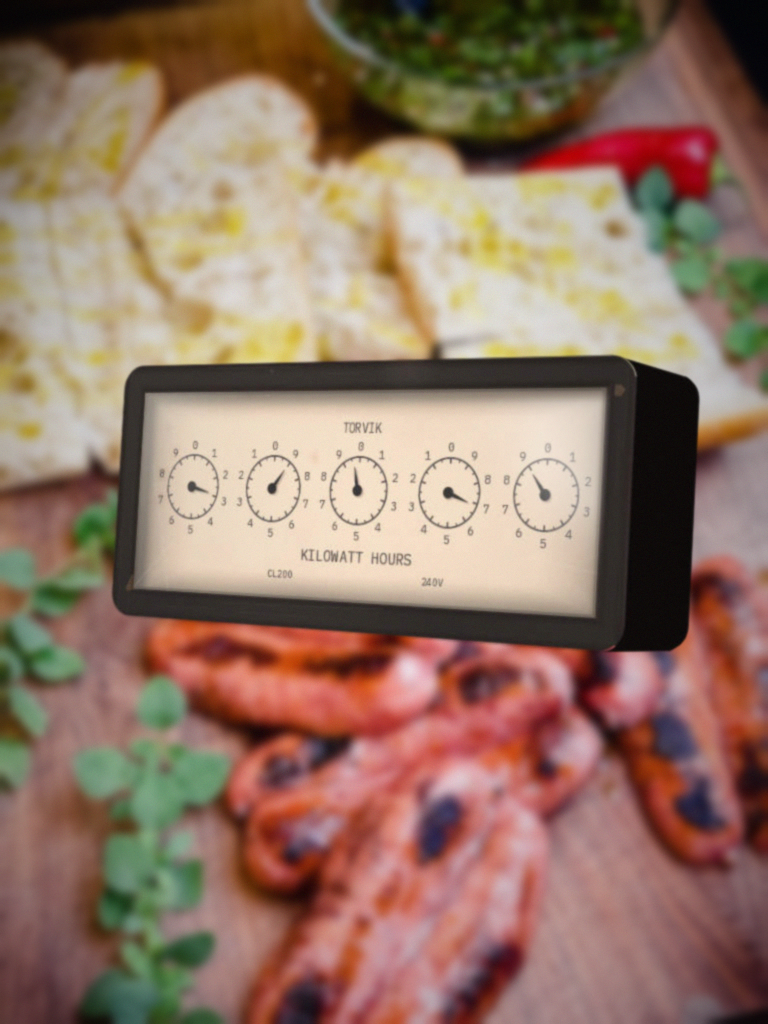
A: 28969 kWh
